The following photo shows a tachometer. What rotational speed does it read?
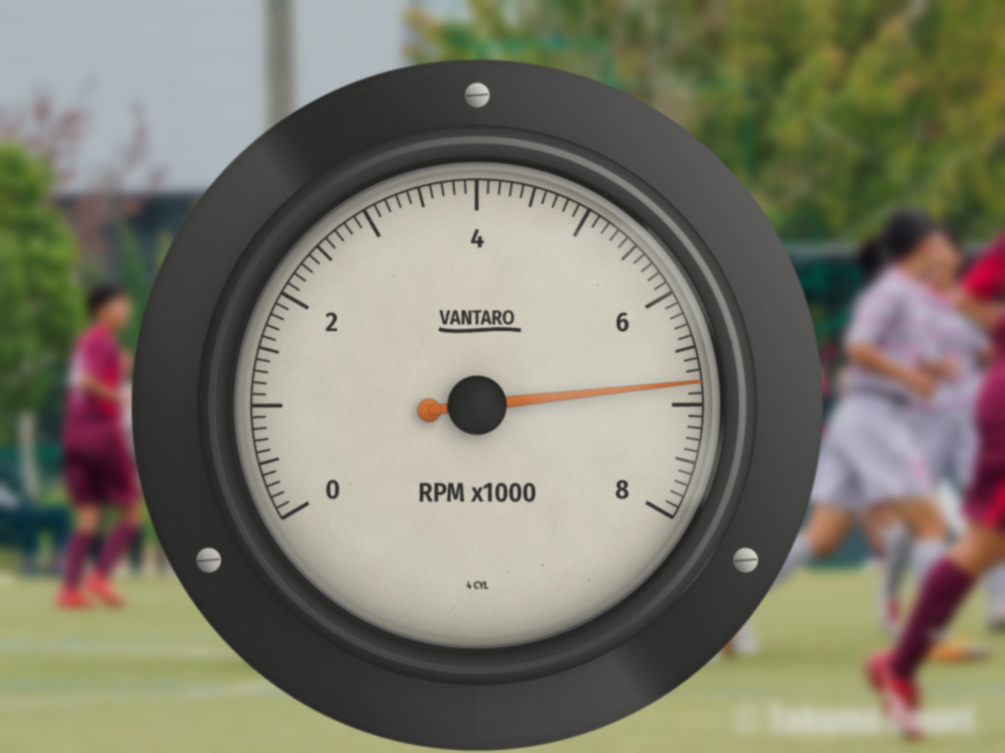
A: 6800 rpm
